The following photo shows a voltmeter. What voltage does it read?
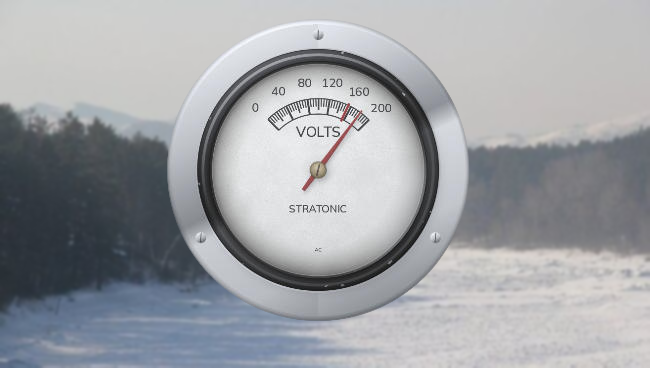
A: 180 V
